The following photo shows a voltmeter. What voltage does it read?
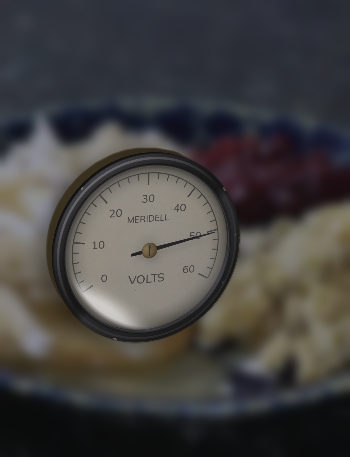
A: 50 V
